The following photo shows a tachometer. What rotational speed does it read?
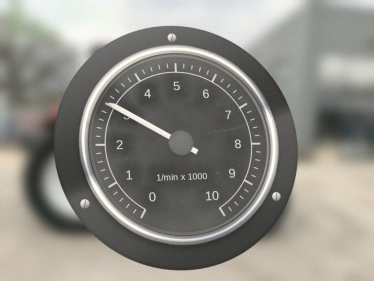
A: 3000 rpm
